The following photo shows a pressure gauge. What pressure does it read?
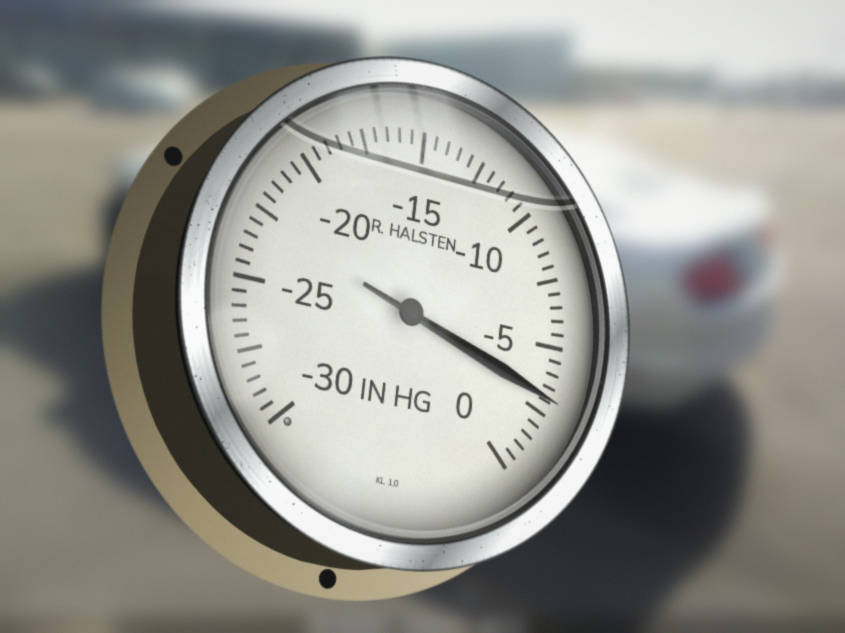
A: -3 inHg
